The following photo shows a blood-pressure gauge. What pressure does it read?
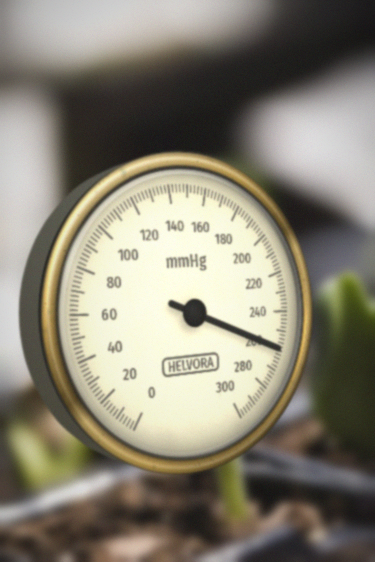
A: 260 mmHg
